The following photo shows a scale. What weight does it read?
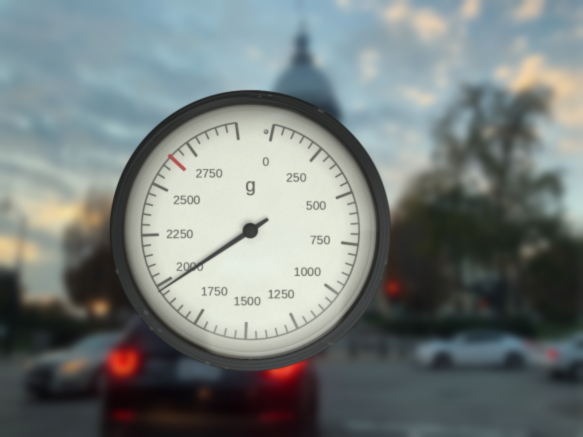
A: 1975 g
